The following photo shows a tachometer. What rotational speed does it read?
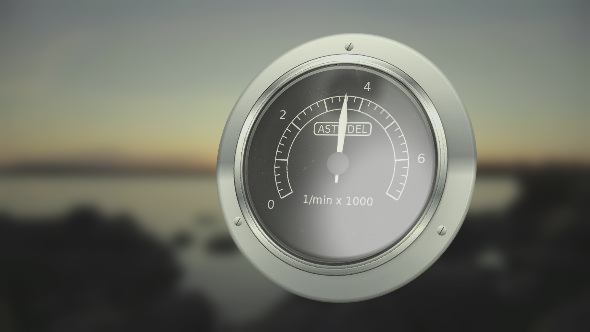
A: 3600 rpm
